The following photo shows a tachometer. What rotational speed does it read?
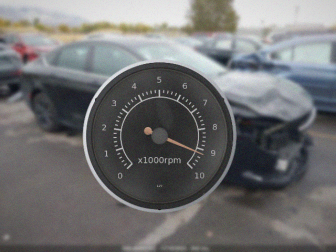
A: 9200 rpm
